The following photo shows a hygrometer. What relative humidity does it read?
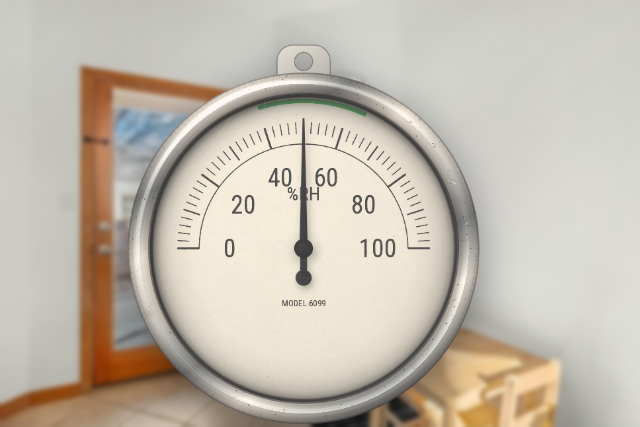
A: 50 %
